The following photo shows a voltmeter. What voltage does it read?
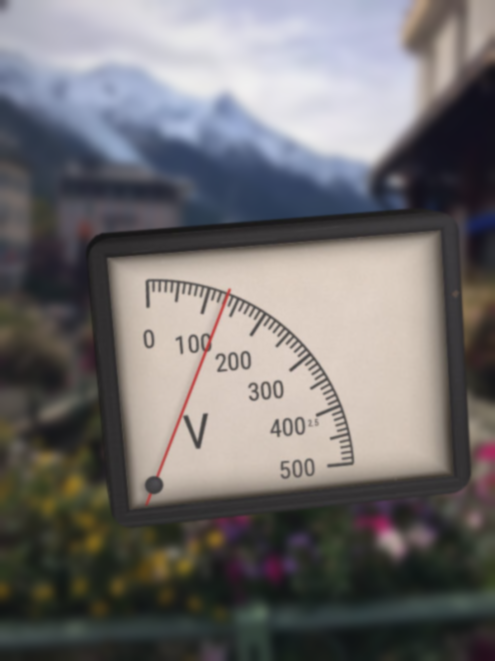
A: 130 V
